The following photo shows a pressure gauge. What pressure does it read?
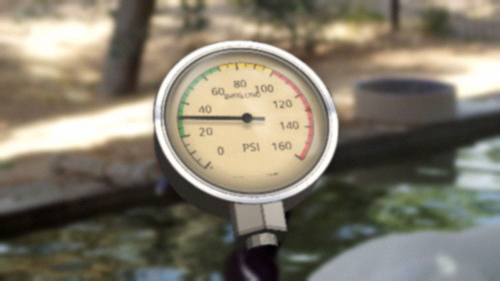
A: 30 psi
